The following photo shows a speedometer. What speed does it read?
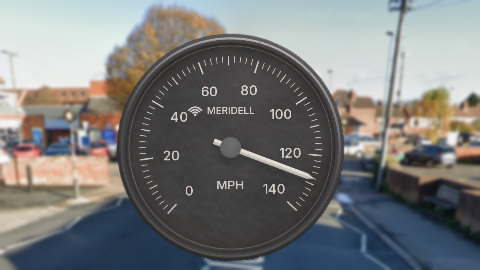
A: 128 mph
